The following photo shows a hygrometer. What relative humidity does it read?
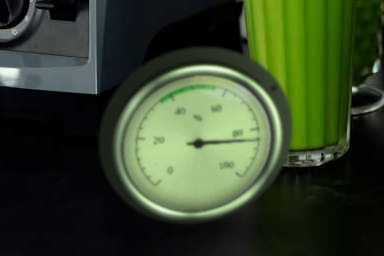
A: 84 %
